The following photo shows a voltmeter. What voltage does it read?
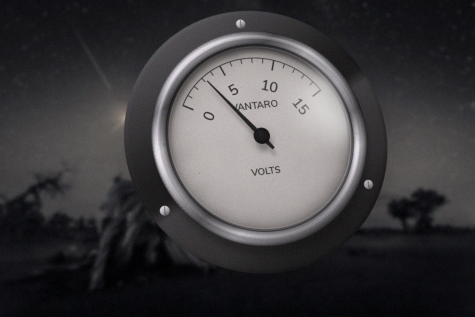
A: 3 V
